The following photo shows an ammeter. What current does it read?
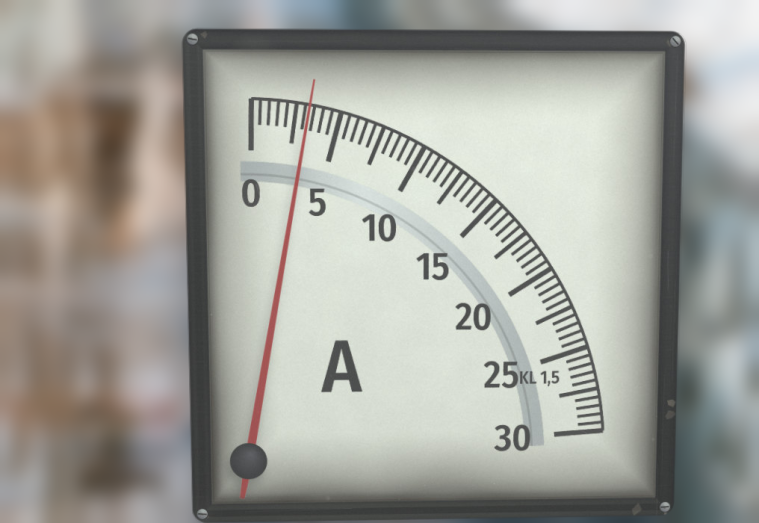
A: 3.25 A
